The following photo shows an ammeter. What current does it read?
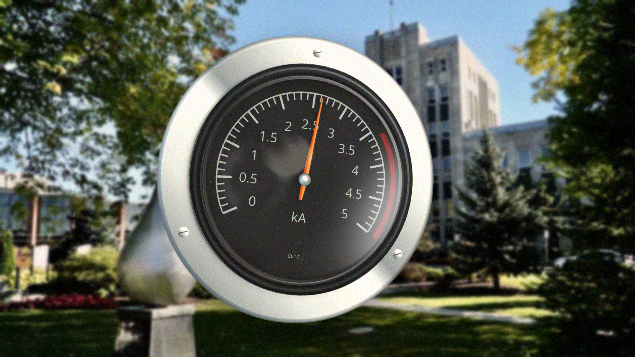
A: 2.6 kA
